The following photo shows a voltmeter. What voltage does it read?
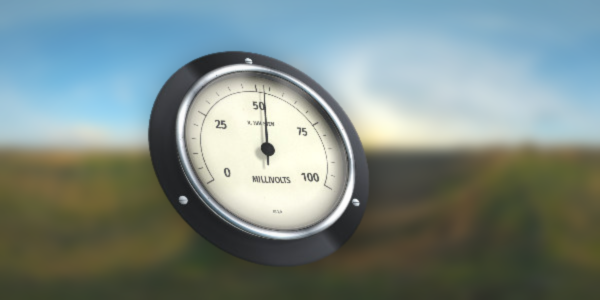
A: 52.5 mV
